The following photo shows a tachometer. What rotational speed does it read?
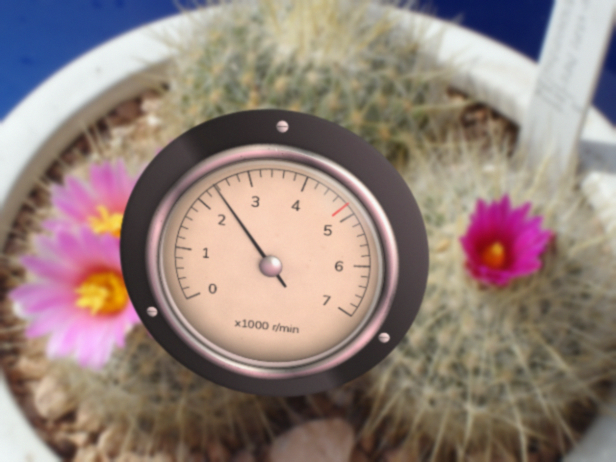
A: 2400 rpm
